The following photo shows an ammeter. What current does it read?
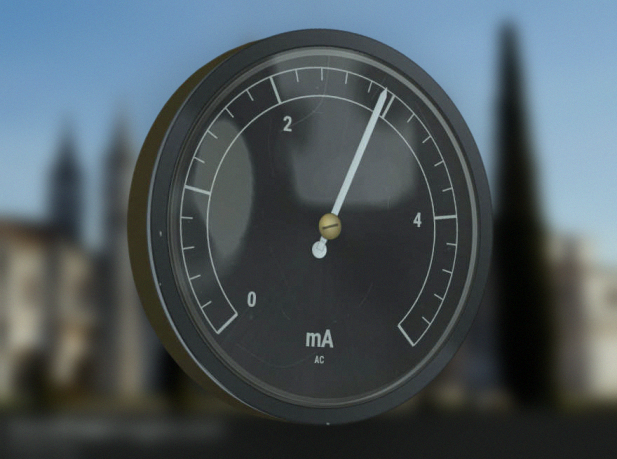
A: 2.9 mA
